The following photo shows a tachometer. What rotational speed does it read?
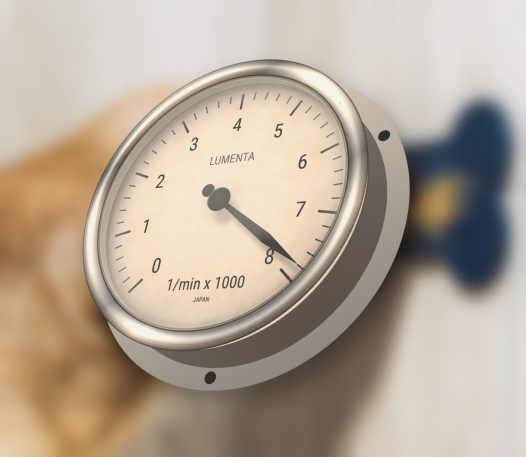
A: 7800 rpm
